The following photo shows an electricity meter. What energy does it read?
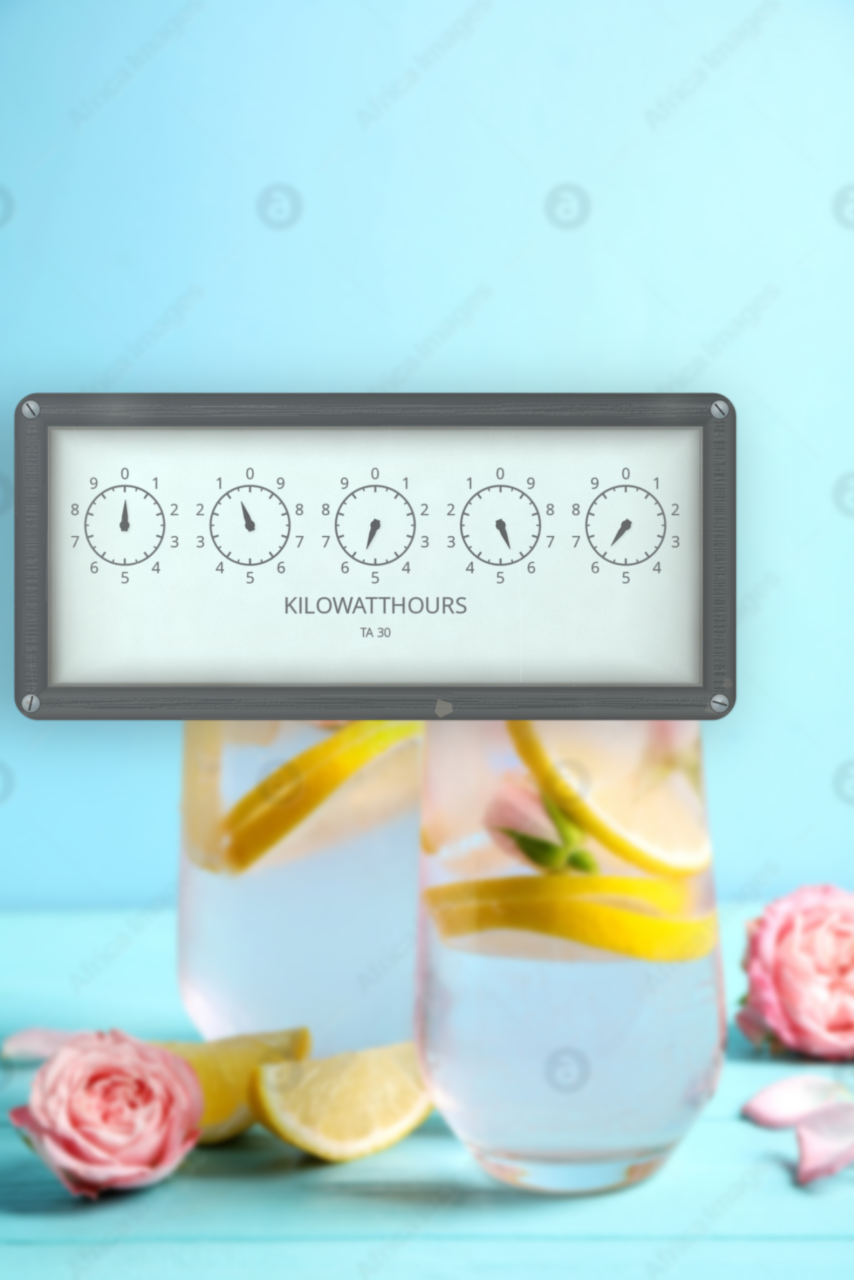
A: 556 kWh
